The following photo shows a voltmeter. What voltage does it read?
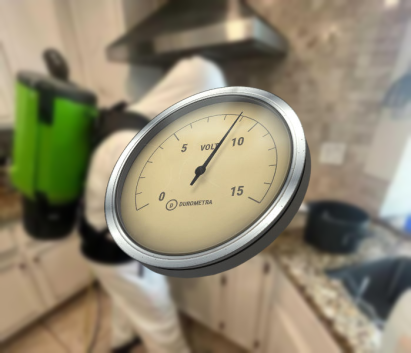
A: 9 V
